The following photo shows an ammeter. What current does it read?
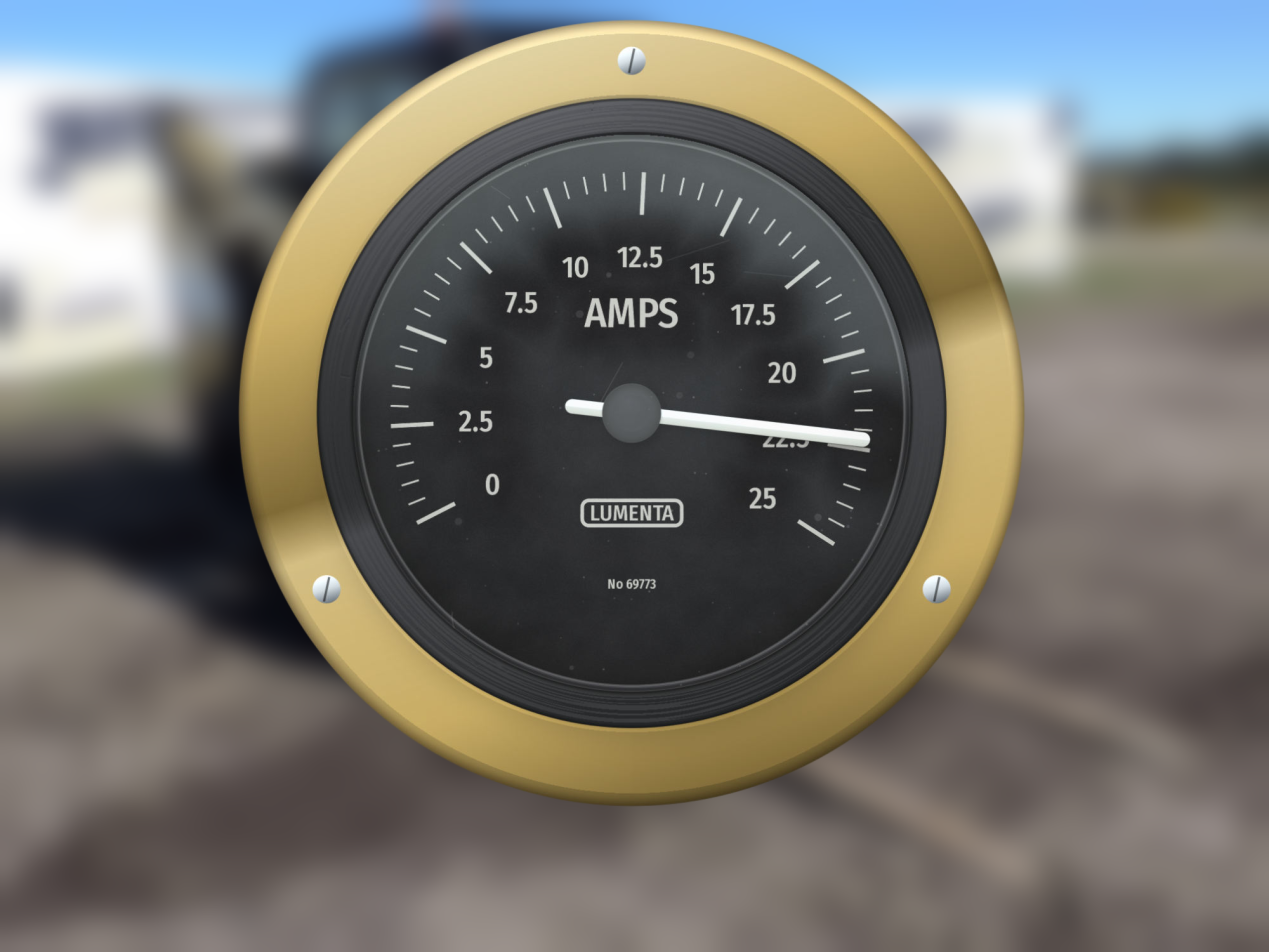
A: 22.25 A
